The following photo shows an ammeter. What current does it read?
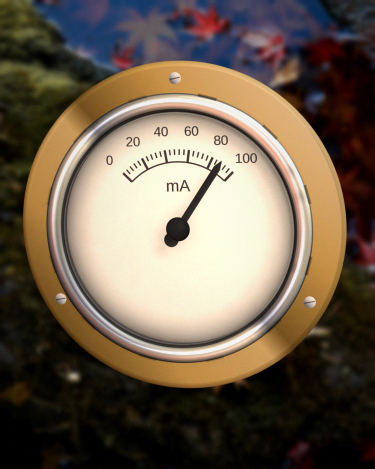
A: 88 mA
